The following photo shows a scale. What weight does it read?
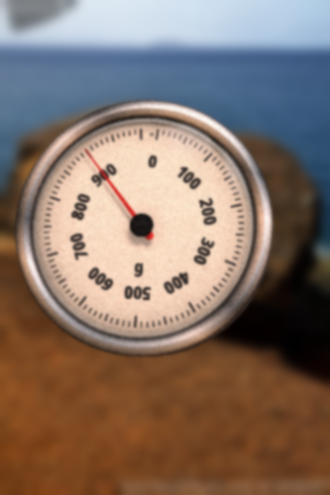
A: 900 g
